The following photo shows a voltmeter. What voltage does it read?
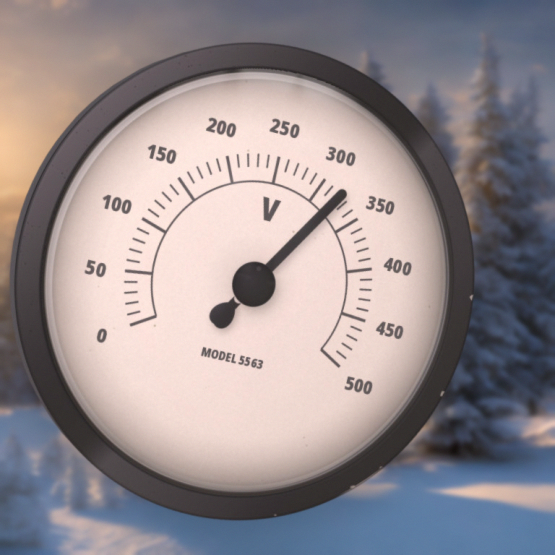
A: 320 V
